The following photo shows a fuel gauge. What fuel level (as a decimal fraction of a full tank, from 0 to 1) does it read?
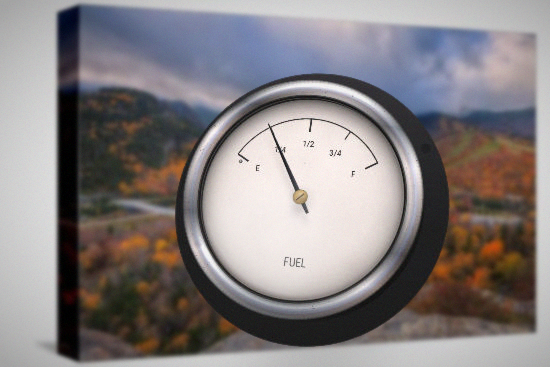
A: 0.25
